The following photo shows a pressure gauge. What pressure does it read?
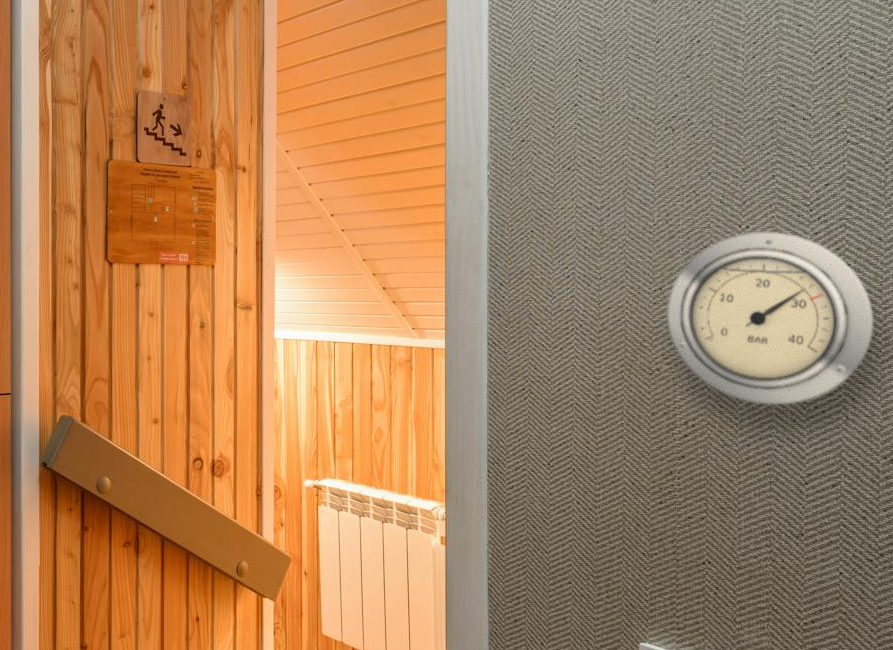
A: 28 bar
